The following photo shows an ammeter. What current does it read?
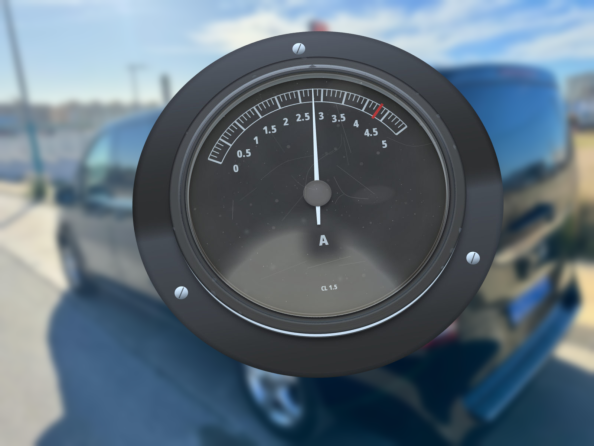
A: 2.8 A
